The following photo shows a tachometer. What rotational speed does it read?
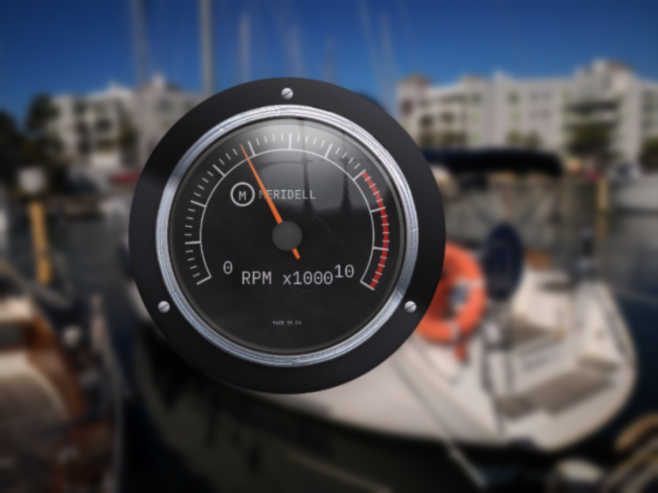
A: 3800 rpm
